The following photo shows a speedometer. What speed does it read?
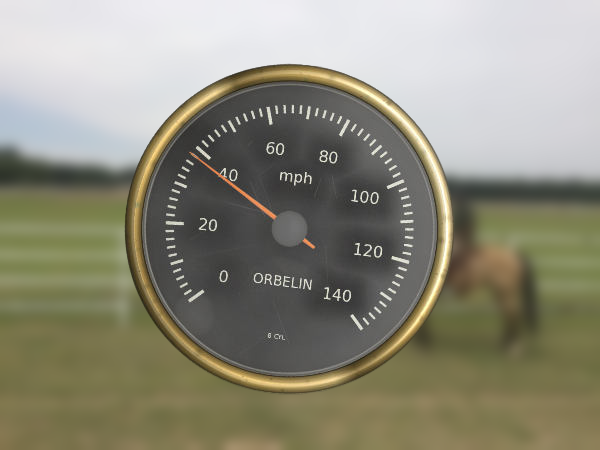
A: 38 mph
